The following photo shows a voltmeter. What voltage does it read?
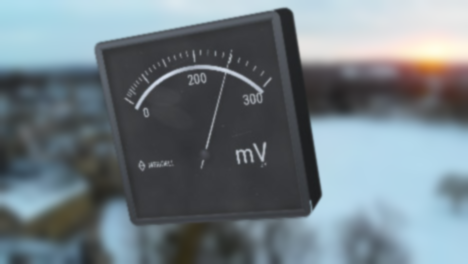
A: 250 mV
